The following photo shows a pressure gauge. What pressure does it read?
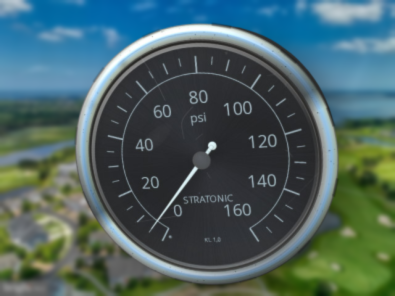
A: 5 psi
